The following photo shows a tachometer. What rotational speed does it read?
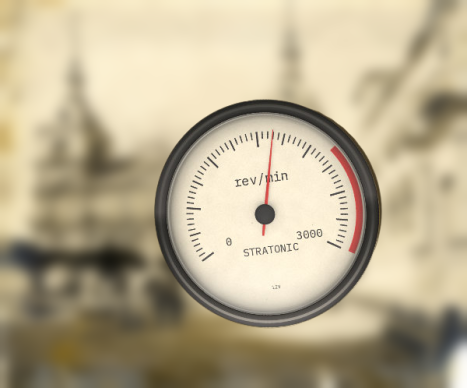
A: 1650 rpm
